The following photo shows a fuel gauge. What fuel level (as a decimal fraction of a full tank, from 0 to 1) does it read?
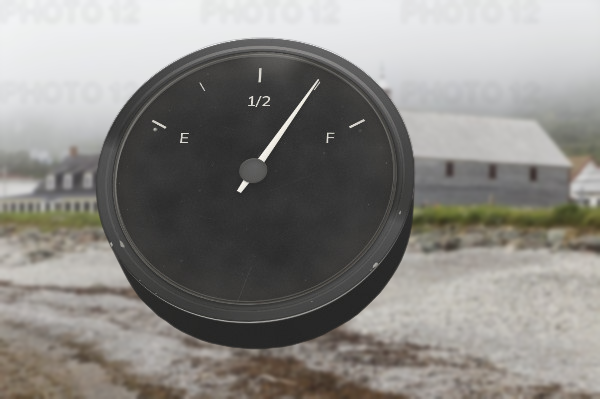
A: 0.75
